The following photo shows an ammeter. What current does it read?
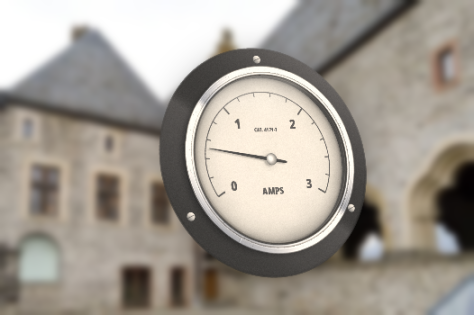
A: 0.5 A
